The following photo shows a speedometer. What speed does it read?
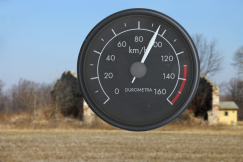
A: 95 km/h
